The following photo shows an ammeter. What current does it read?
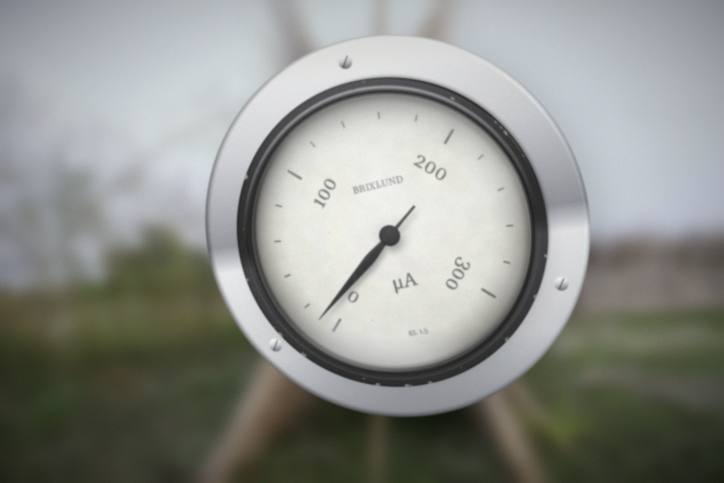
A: 10 µA
